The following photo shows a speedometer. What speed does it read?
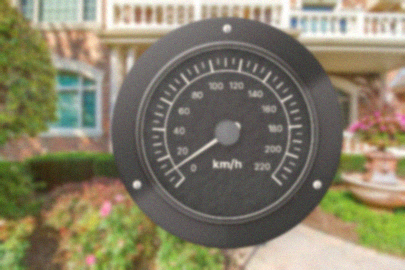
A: 10 km/h
